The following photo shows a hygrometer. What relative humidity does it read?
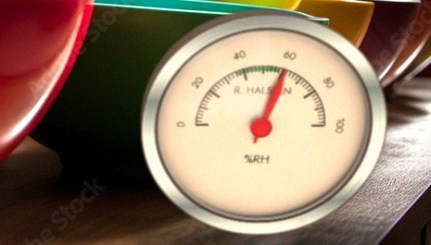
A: 60 %
